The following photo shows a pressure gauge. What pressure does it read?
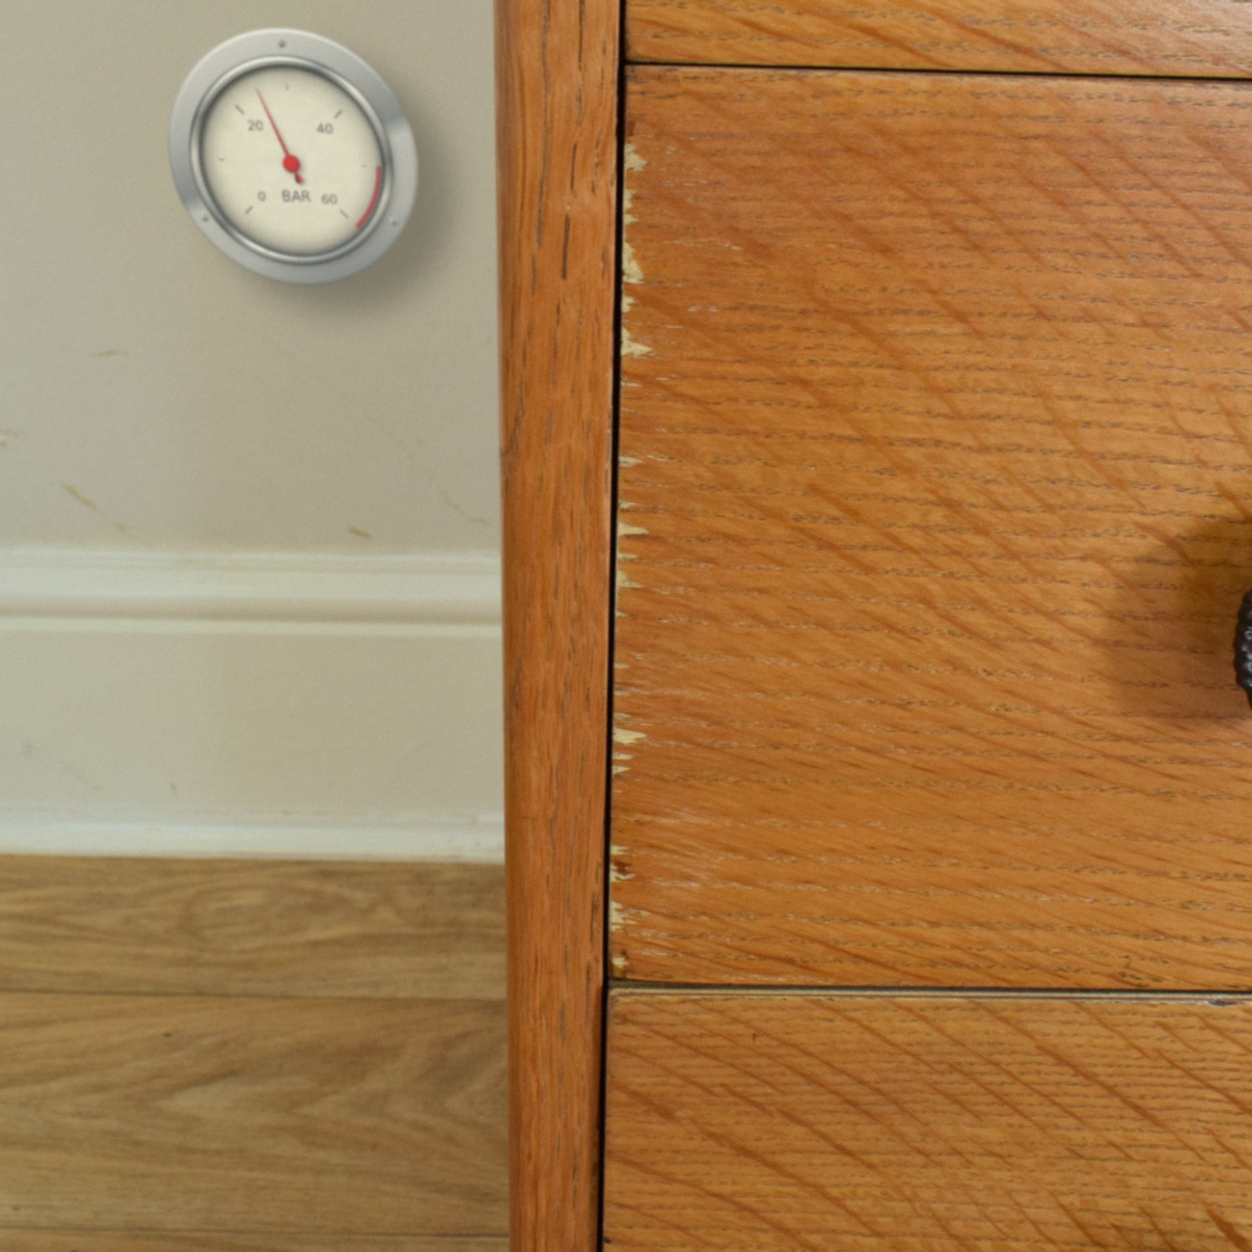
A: 25 bar
